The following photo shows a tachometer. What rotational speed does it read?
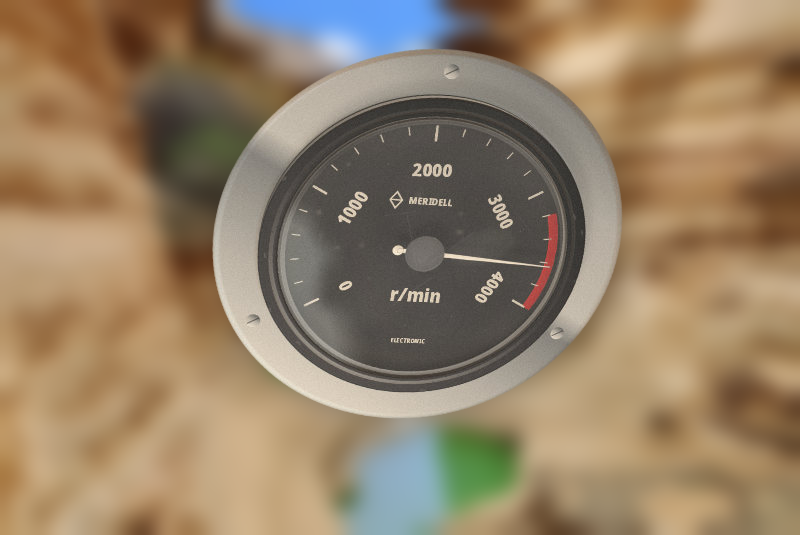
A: 3600 rpm
